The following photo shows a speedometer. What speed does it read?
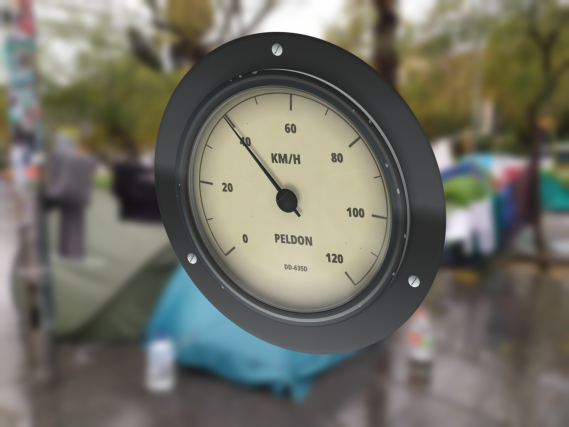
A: 40 km/h
